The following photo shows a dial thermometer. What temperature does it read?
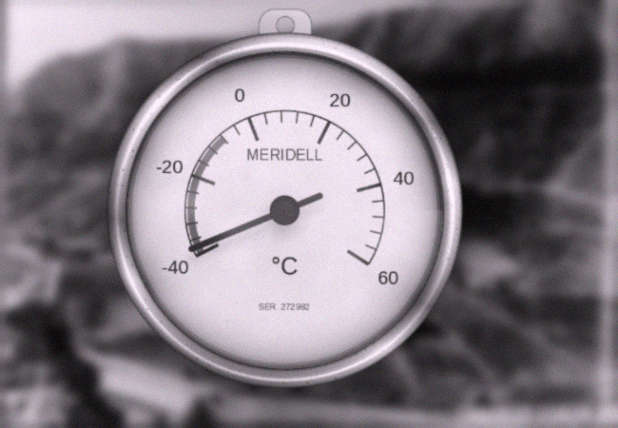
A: -38 °C
